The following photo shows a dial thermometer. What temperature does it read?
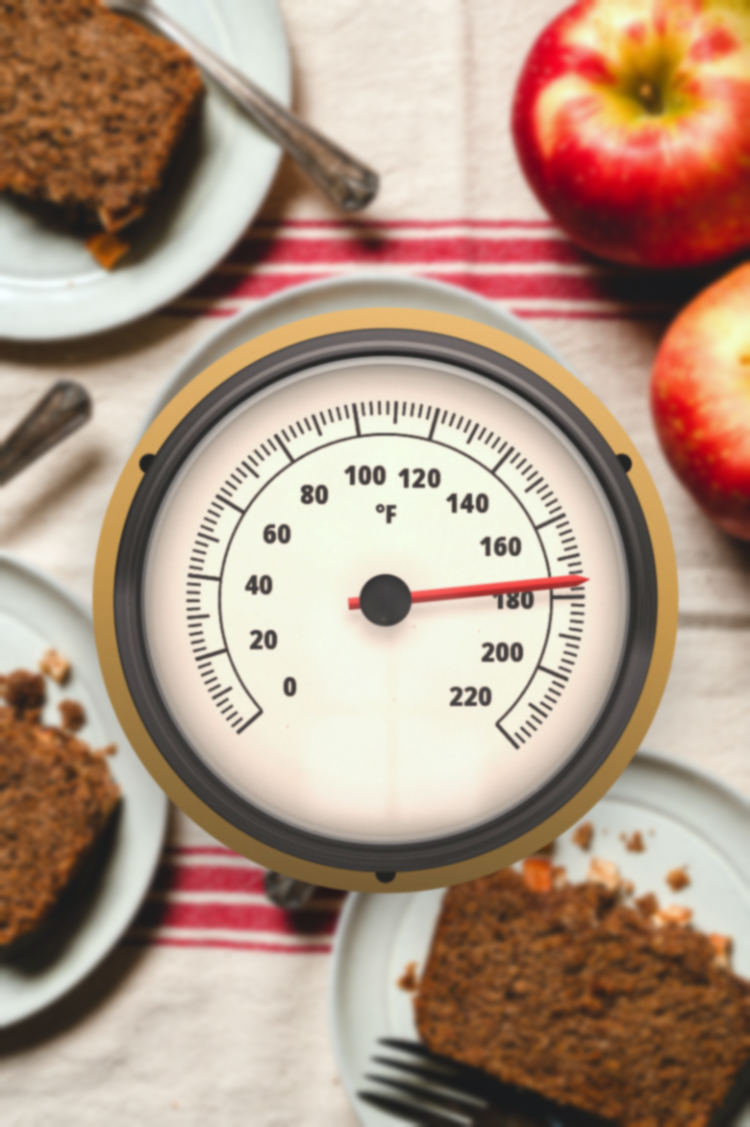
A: 176 °F
